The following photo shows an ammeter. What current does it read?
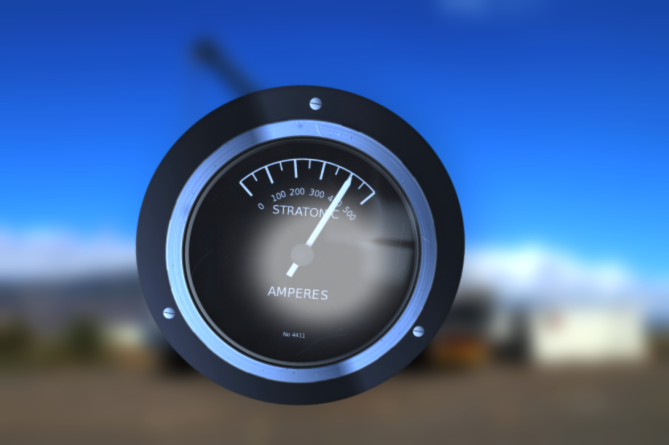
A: 400 A
